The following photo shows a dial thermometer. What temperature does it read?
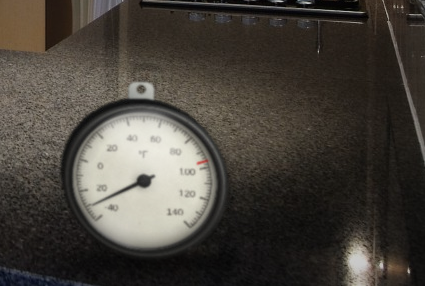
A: -30 °F
